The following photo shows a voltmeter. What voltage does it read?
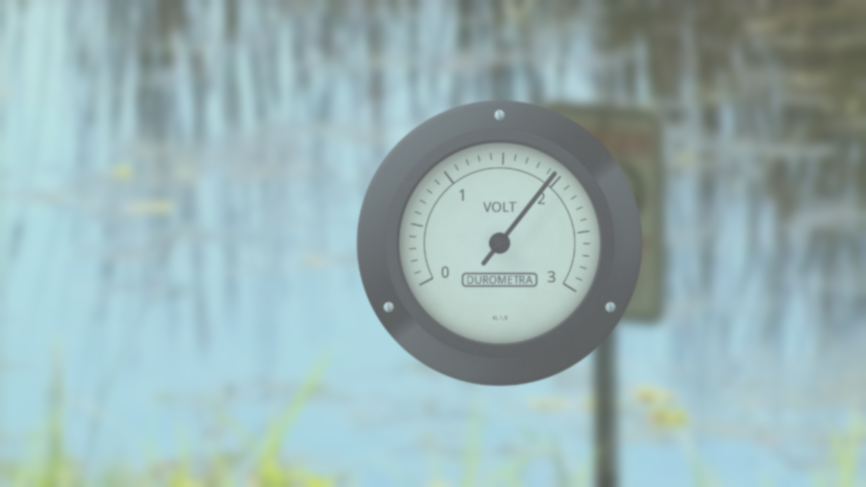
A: 1.95 V
